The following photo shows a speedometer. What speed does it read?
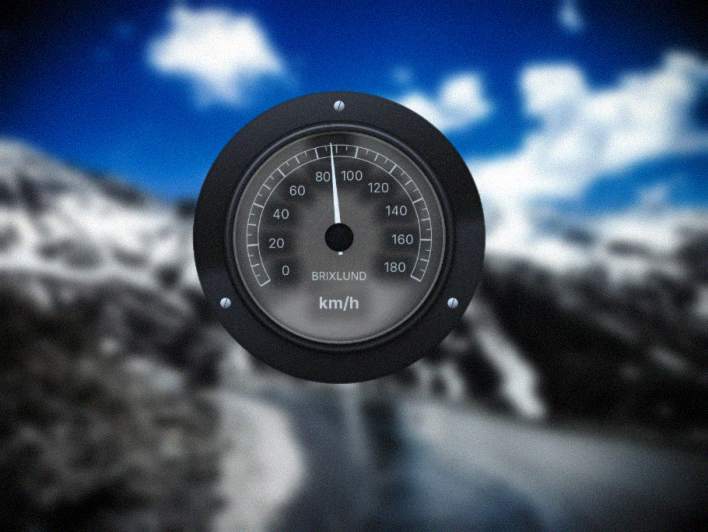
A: 87.5 km/h
